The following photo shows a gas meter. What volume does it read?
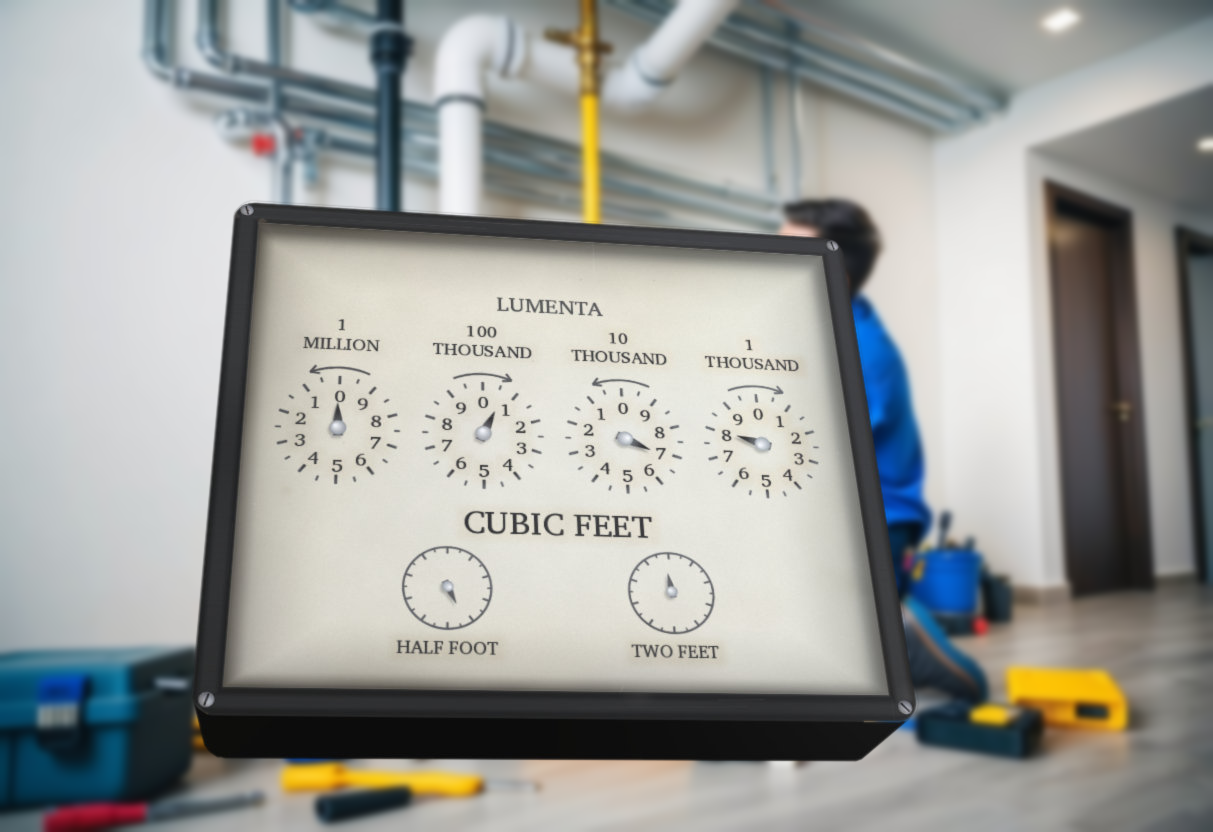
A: 6800 ft³
